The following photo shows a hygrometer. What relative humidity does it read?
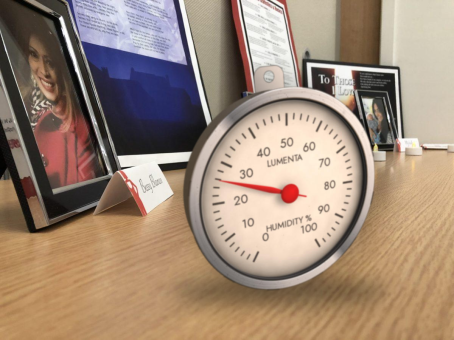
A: 26 %
